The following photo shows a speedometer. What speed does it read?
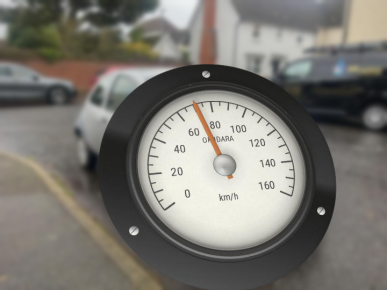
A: 70 km/h
